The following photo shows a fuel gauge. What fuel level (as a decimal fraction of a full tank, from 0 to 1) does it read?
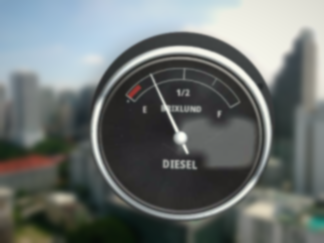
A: 0.25
